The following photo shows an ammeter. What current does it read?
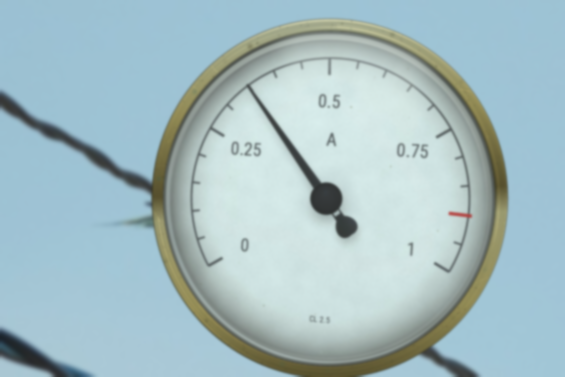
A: 0.35 A
